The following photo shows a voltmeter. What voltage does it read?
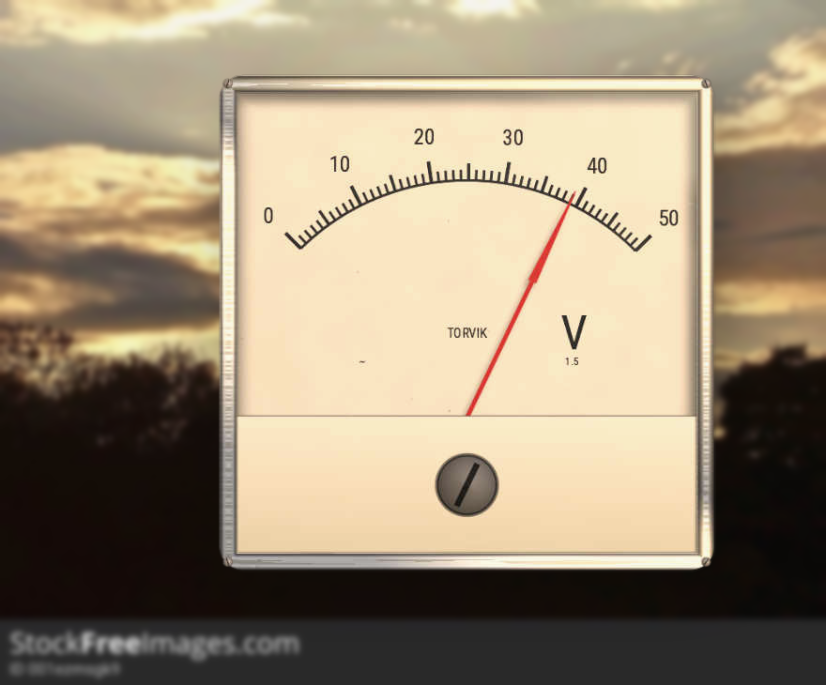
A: 39 V
